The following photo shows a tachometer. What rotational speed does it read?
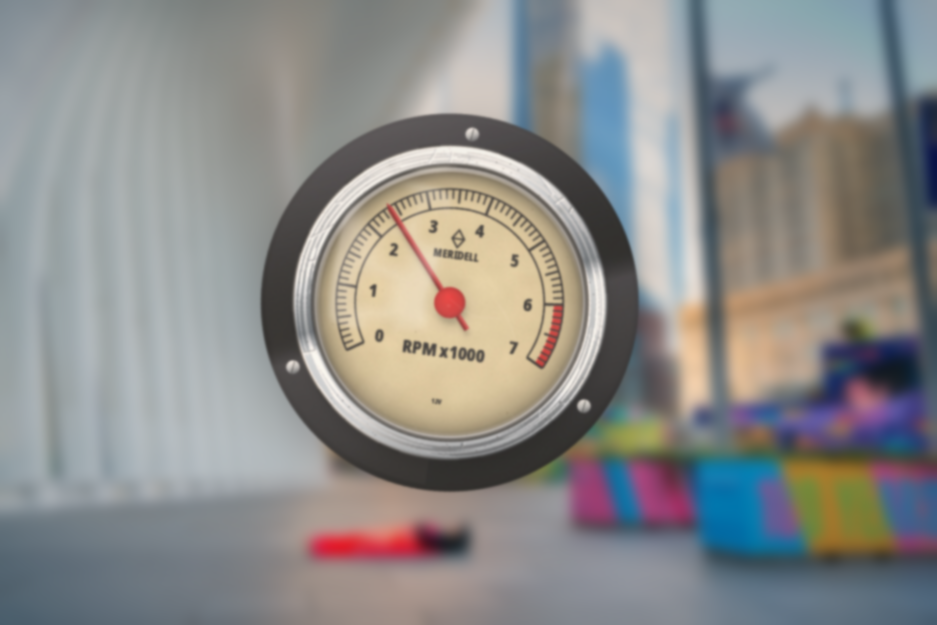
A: 2400 rpm
